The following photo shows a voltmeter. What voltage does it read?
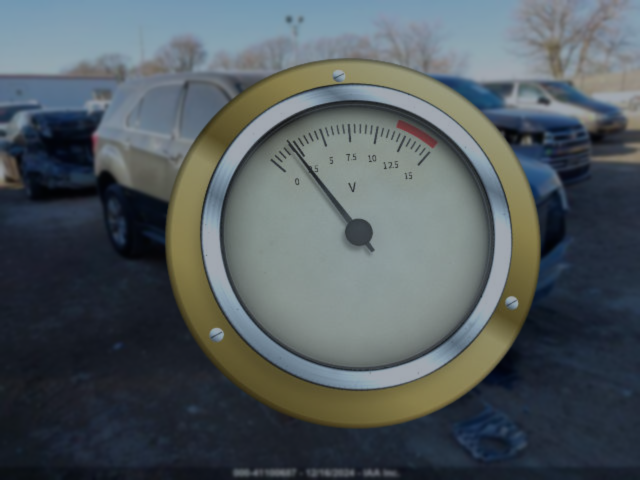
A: 2 V
